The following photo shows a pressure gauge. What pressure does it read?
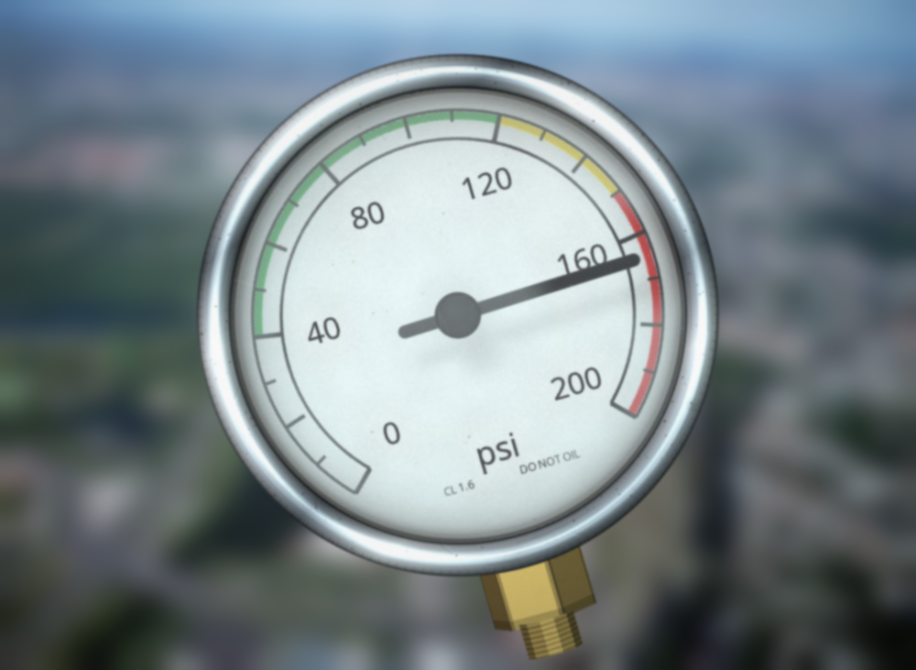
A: 165 psi
